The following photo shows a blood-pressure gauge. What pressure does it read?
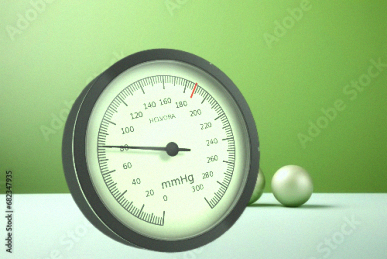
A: 80 mmHg
